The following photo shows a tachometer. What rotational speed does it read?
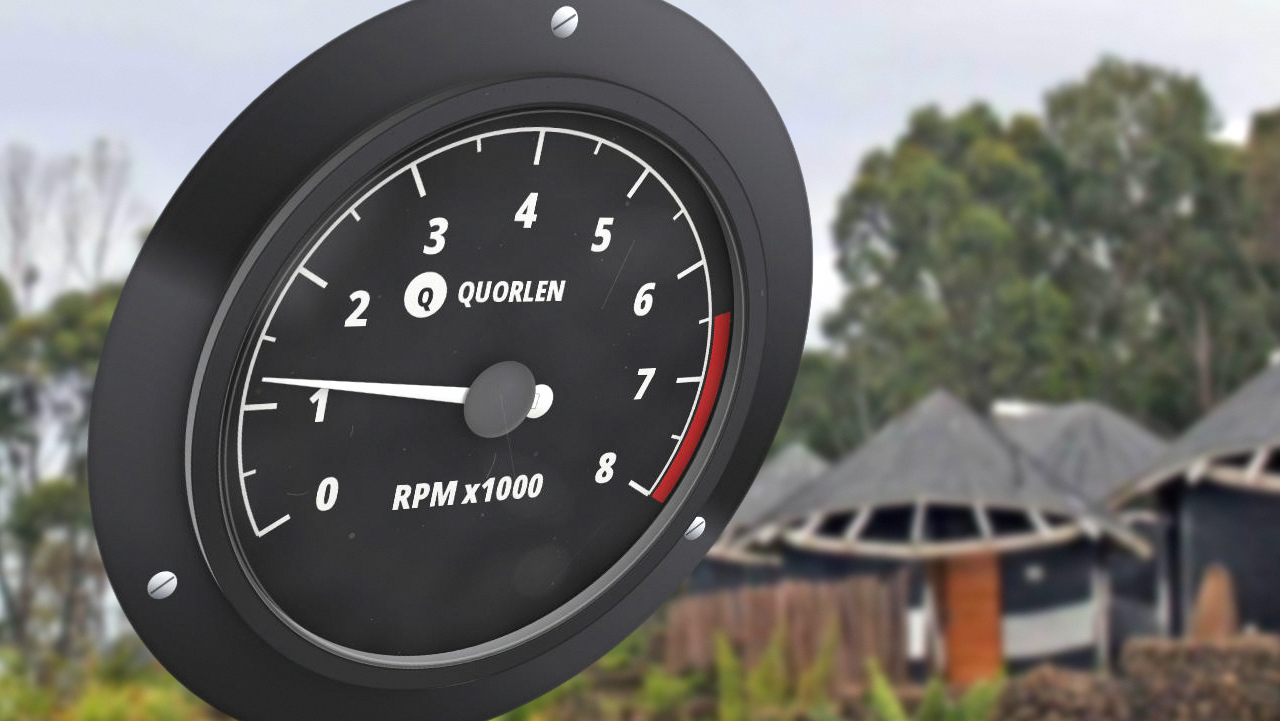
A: 1250 rpm
